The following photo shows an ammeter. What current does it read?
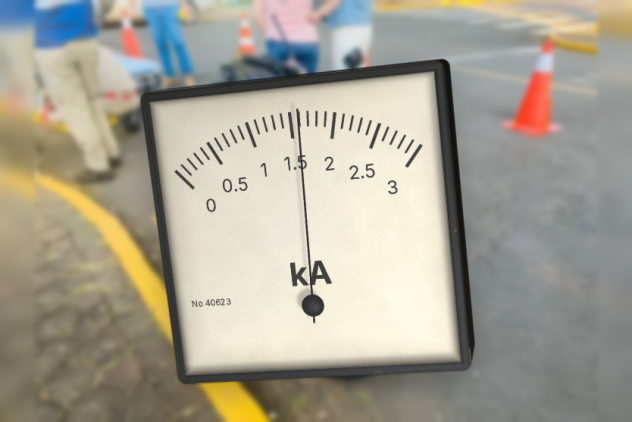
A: 1.6 kA
